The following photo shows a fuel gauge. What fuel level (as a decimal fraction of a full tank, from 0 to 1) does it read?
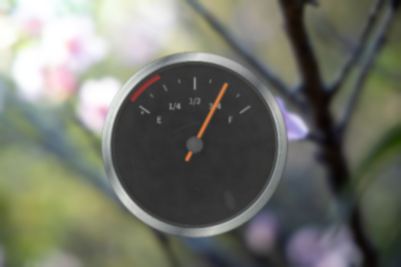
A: 0.75
